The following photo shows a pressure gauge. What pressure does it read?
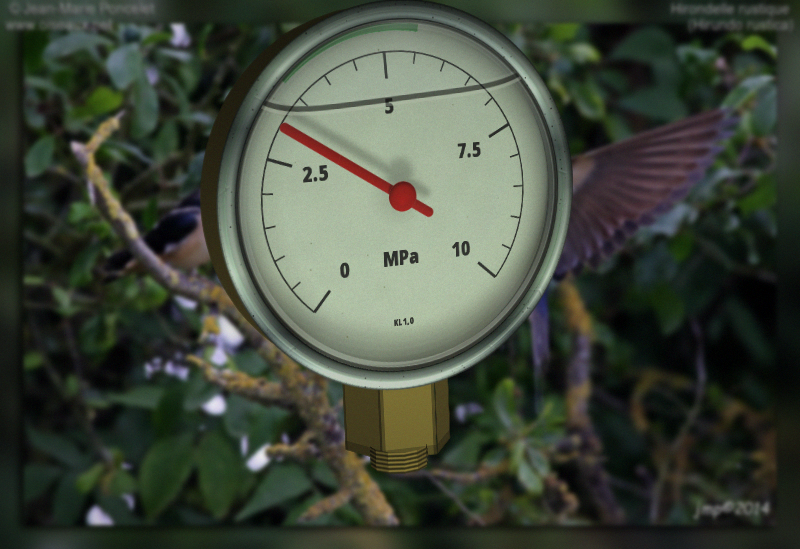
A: 3 MPa
